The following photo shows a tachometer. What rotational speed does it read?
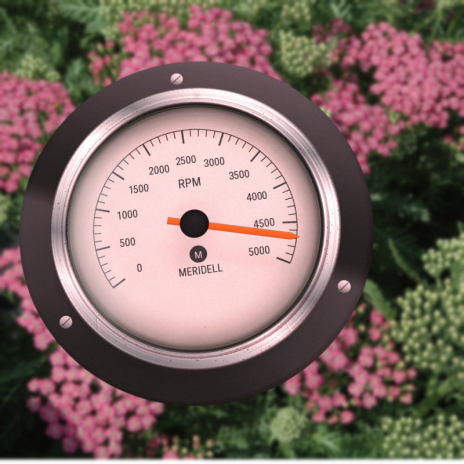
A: 4700 rpm
